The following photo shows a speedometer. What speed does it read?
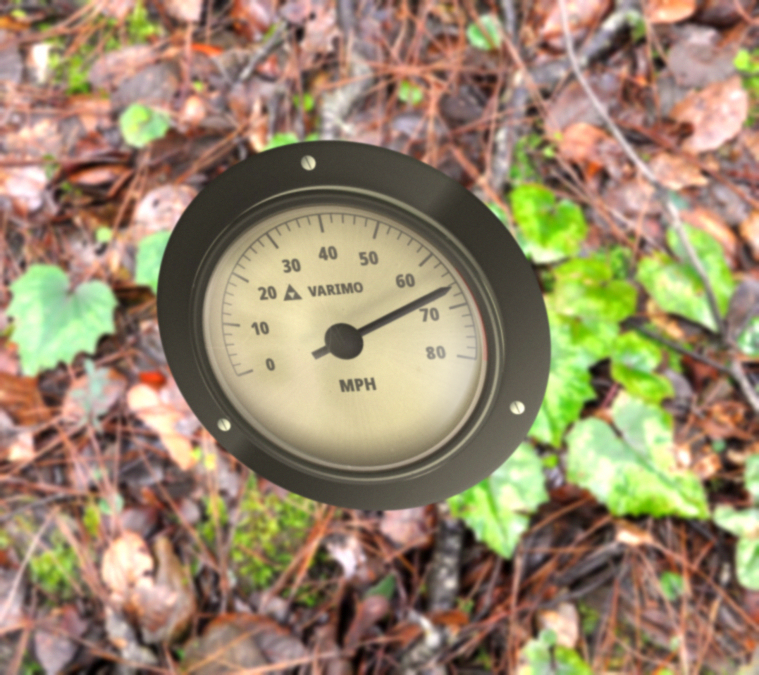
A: 66 mph
